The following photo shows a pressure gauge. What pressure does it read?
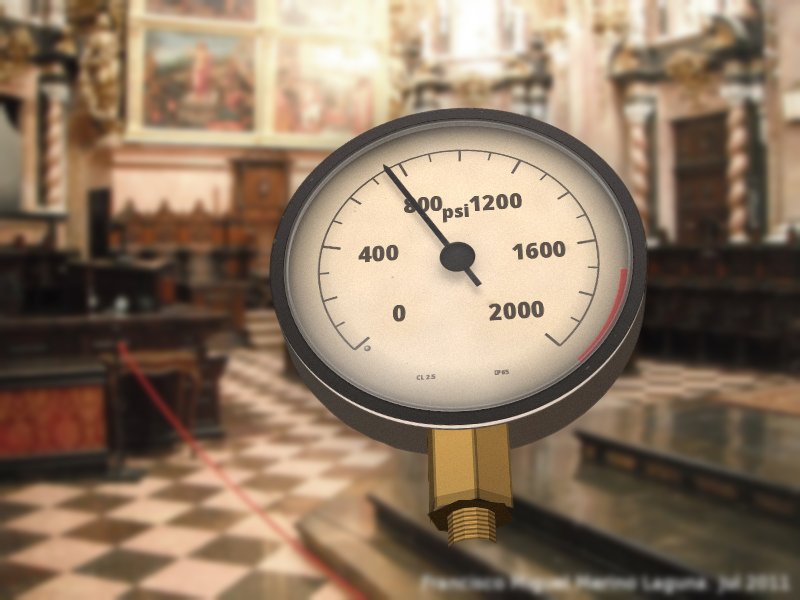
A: 750 psi
